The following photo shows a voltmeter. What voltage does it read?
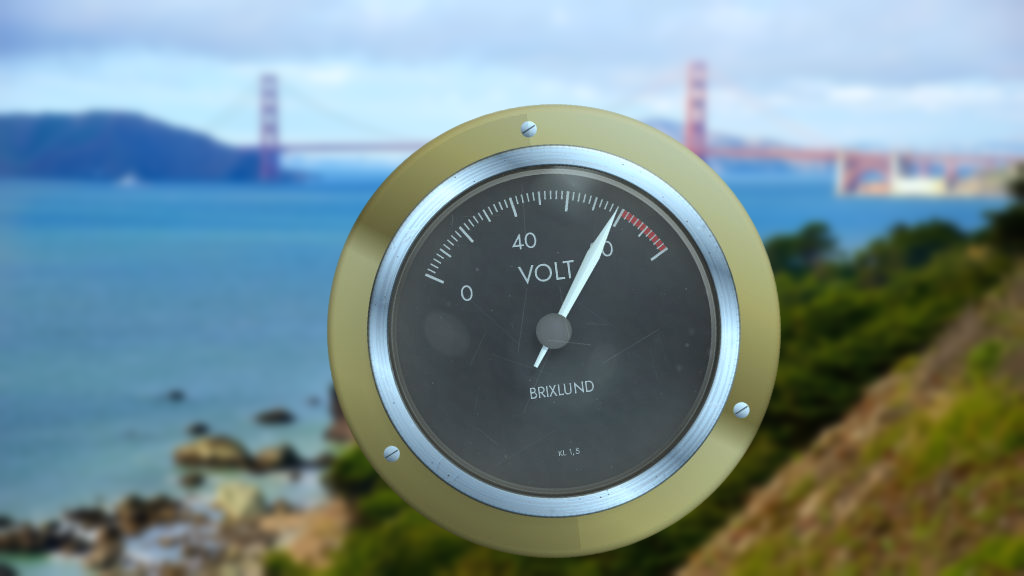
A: 78 V
